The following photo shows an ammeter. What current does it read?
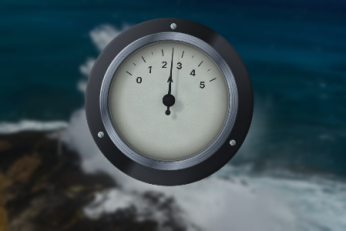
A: 2.5 A
